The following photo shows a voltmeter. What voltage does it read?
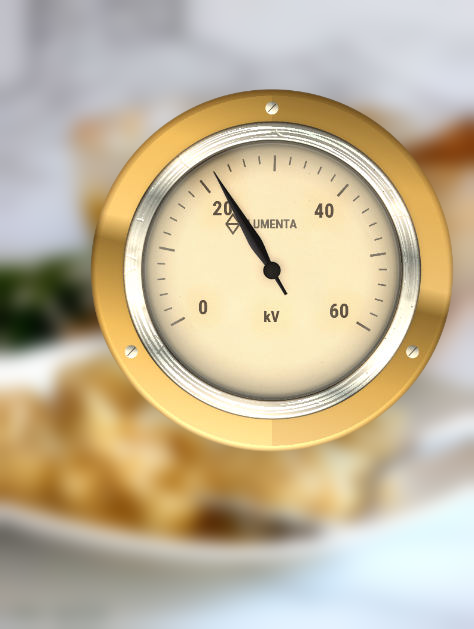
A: 22 kV
